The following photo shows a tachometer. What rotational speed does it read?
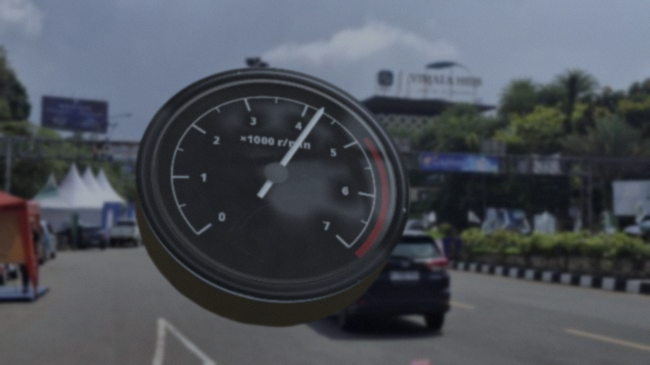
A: 4250 rpm
